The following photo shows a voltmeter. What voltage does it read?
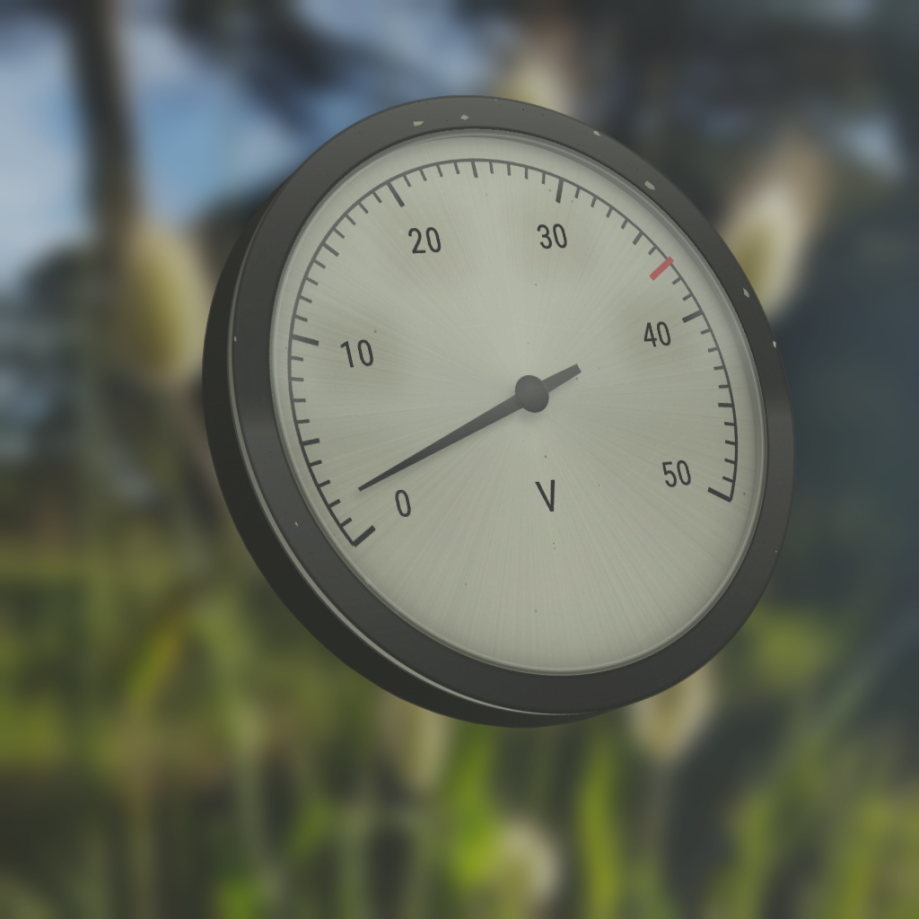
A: 2 V
